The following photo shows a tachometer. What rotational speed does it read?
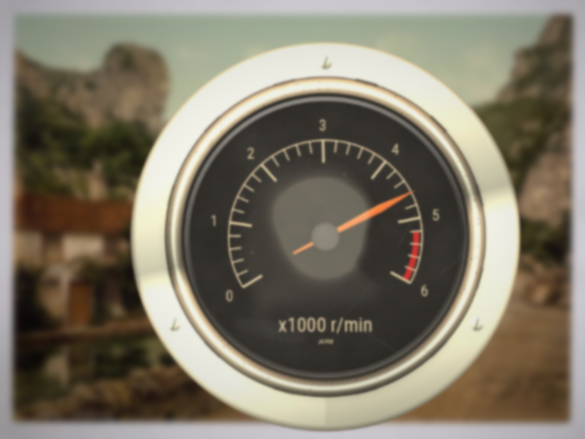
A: 4600 rpm
